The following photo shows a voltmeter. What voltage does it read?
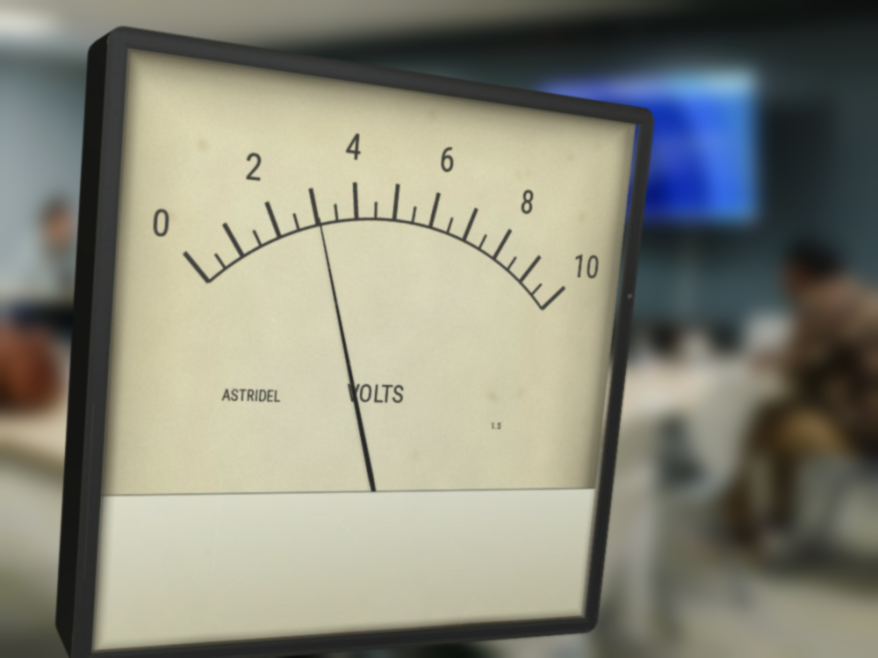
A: 3 V
